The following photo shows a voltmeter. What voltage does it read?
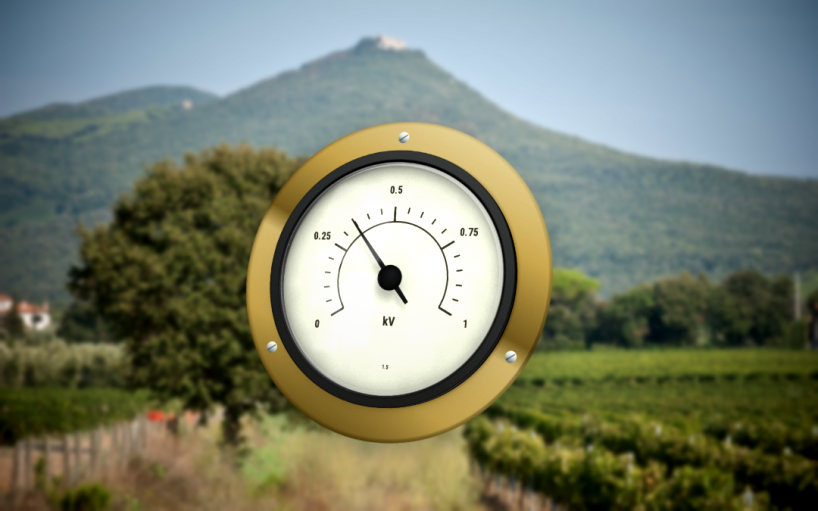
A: 0.35 kV
